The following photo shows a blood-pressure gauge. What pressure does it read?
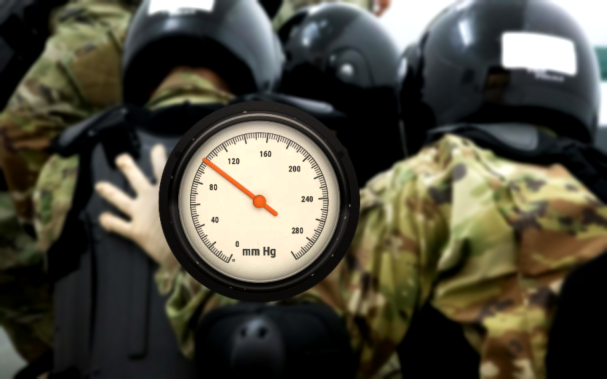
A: 100 mmHg
